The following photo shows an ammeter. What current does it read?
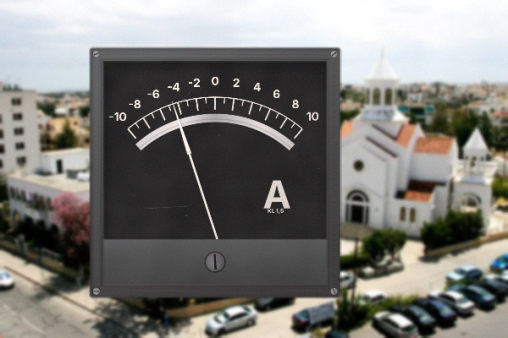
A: -4.5 A
